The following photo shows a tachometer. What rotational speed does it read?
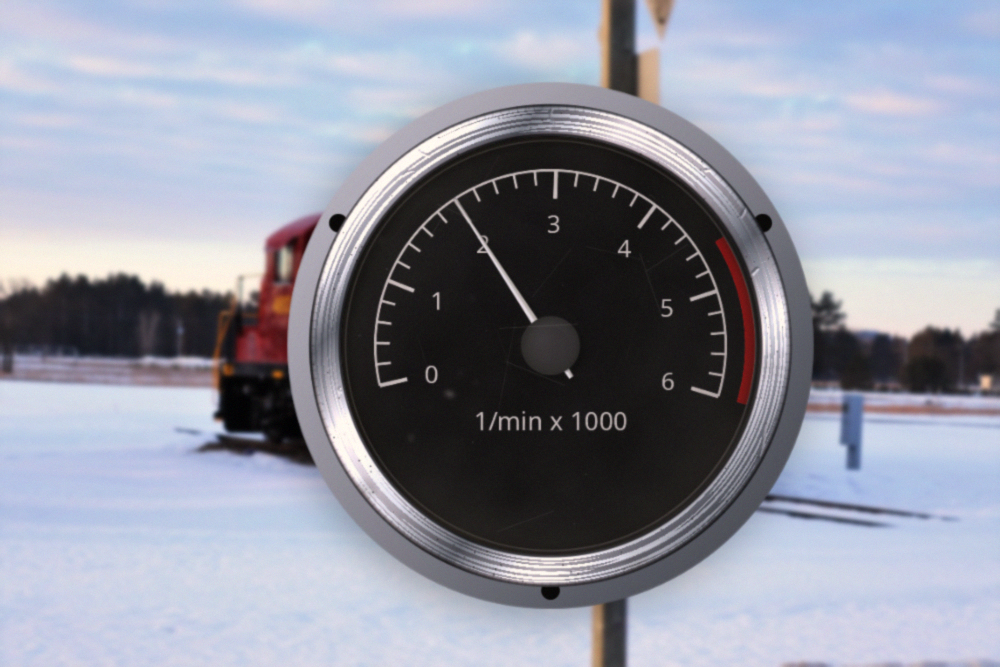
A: 2000 rpm
